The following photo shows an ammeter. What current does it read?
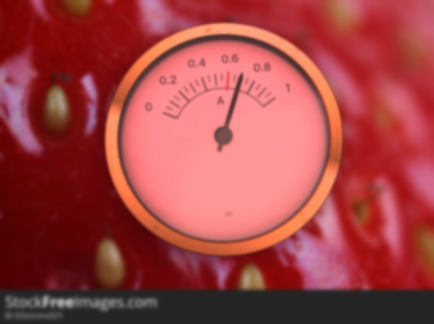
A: 0.7 A
